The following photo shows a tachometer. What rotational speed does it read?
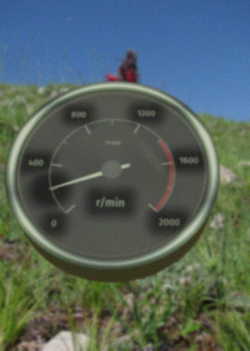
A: 200 rpm
